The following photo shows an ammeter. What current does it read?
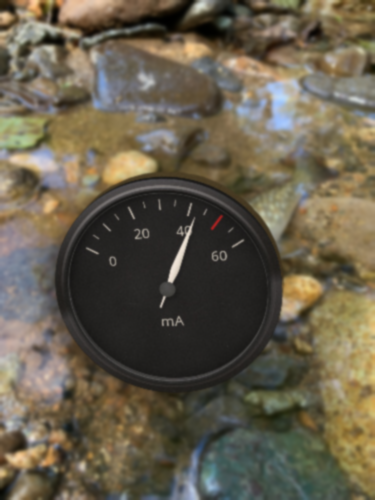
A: 42.5 mA
